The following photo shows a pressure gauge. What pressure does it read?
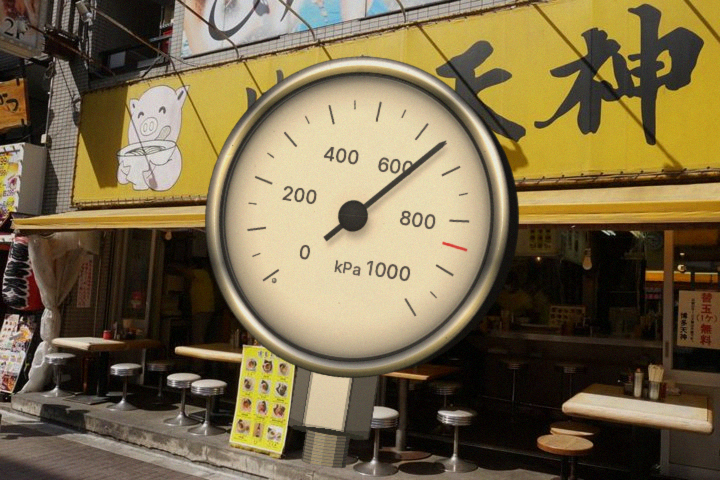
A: 650 kPa
